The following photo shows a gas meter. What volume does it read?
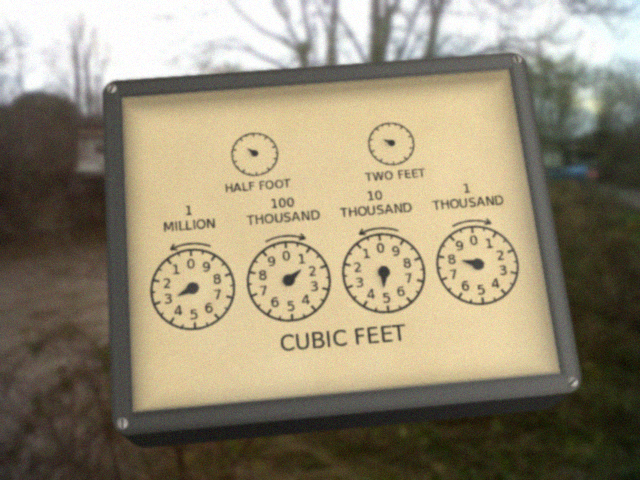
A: 314800 ft³
